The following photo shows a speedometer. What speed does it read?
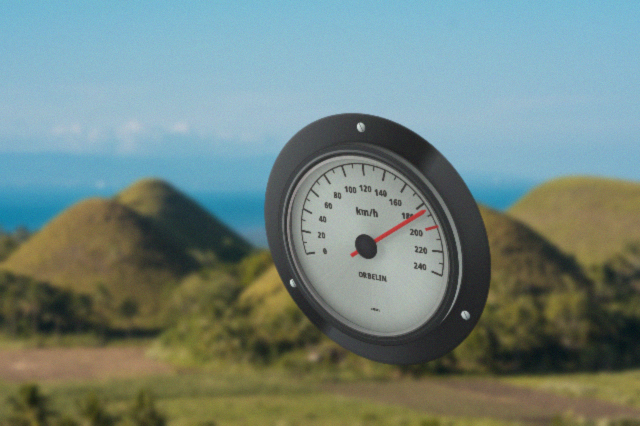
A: 185 km/h
